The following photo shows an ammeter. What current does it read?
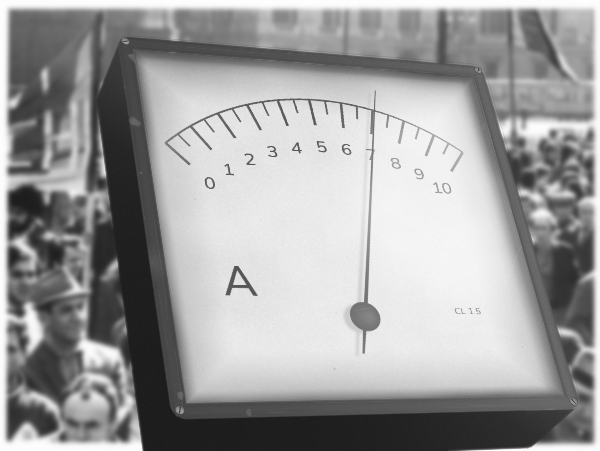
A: 7 A
